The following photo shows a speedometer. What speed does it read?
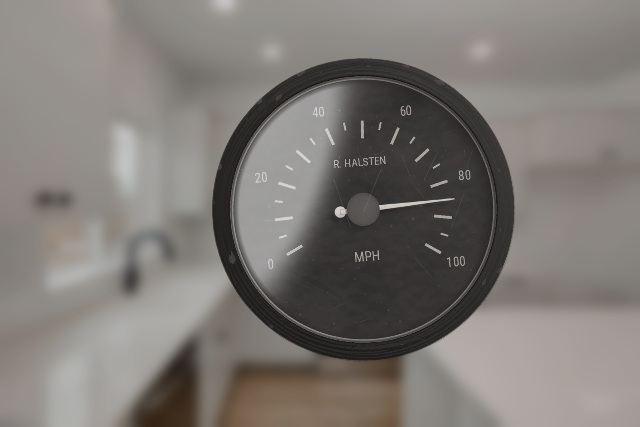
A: 85 mph
